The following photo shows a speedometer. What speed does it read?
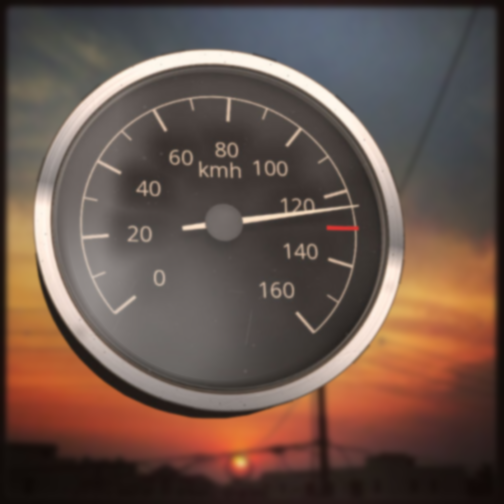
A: 125 km/h
